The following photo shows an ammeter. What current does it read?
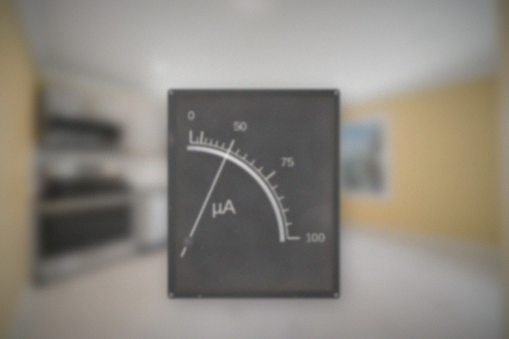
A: 50 µA
